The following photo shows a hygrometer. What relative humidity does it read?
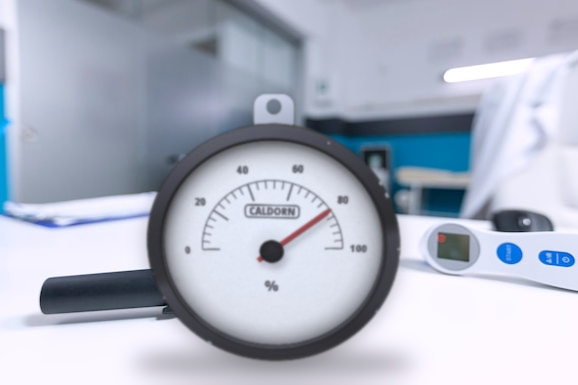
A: 80 %
